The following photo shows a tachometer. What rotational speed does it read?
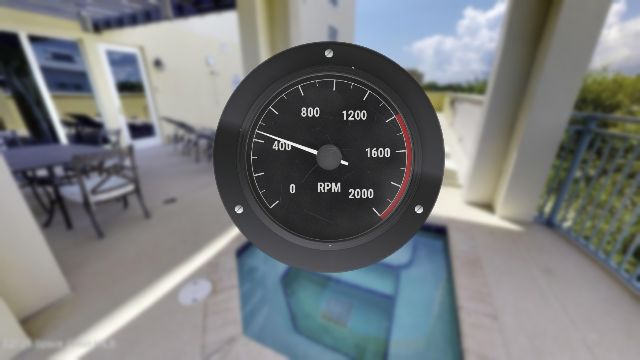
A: 450 rpm
